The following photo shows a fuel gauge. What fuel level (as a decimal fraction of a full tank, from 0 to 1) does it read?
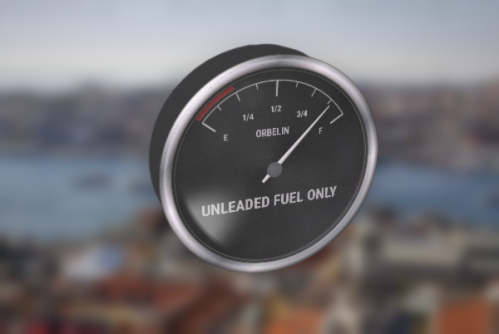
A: 0.875
